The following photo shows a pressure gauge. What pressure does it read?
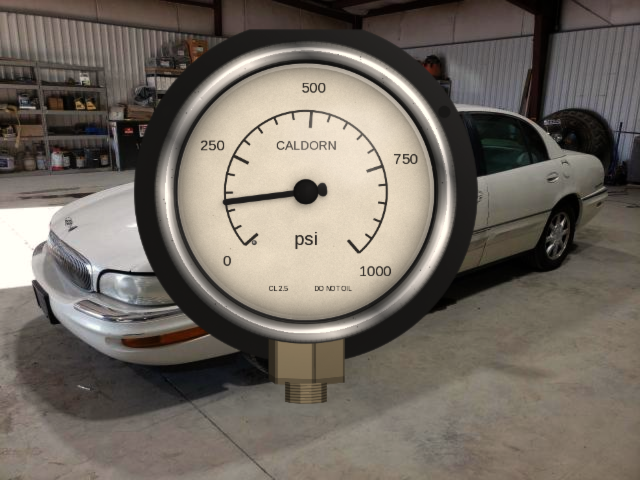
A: 125 psi
